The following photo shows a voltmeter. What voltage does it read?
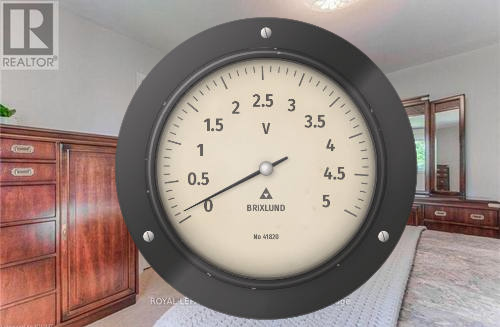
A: 0.1 V
